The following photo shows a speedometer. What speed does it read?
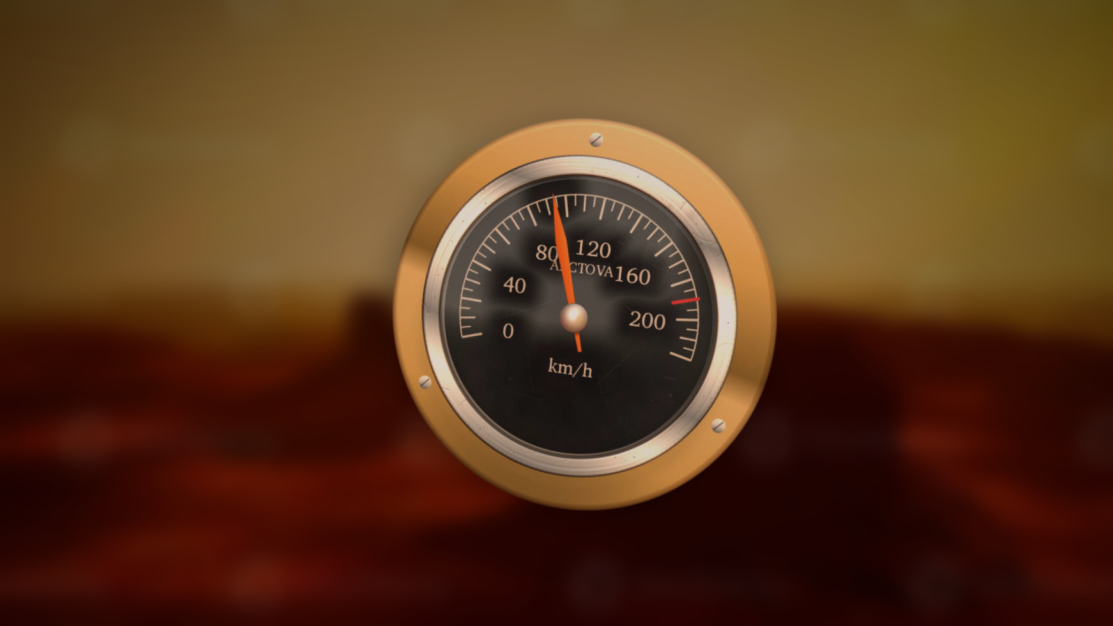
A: 95 km/h
